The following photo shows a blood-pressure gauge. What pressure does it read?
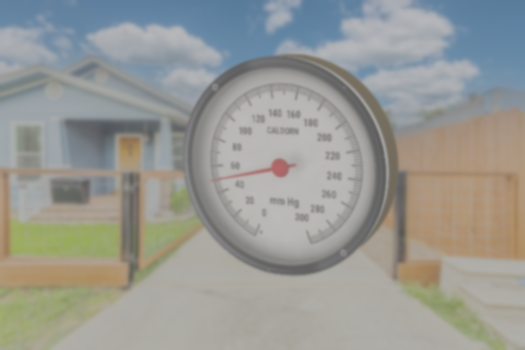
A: 50 mmHg
